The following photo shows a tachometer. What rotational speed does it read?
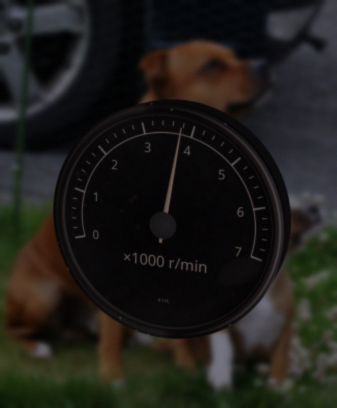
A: 3800 rpm
